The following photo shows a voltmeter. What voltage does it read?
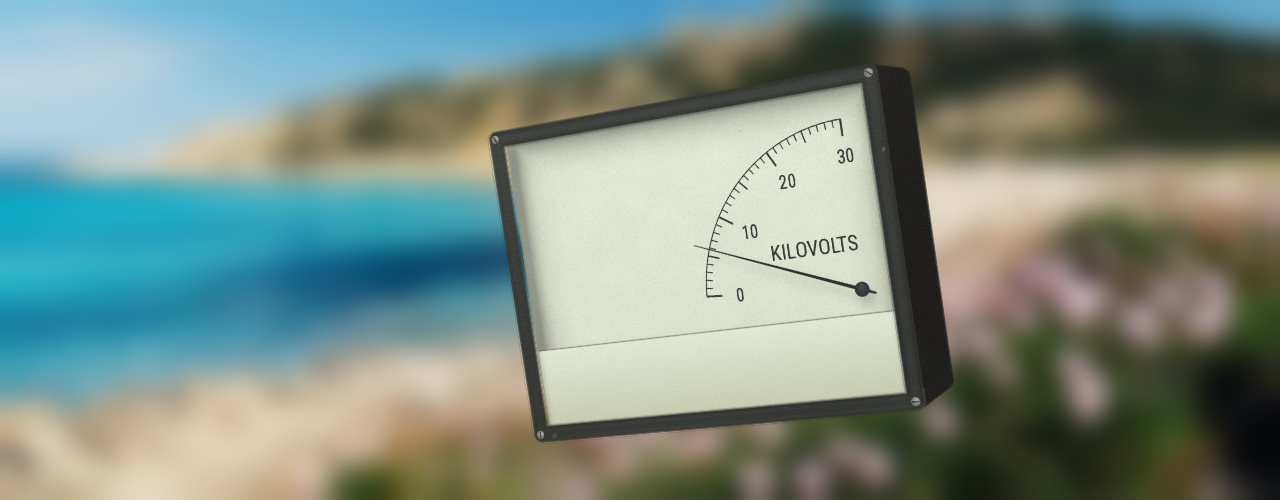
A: 6 kV
